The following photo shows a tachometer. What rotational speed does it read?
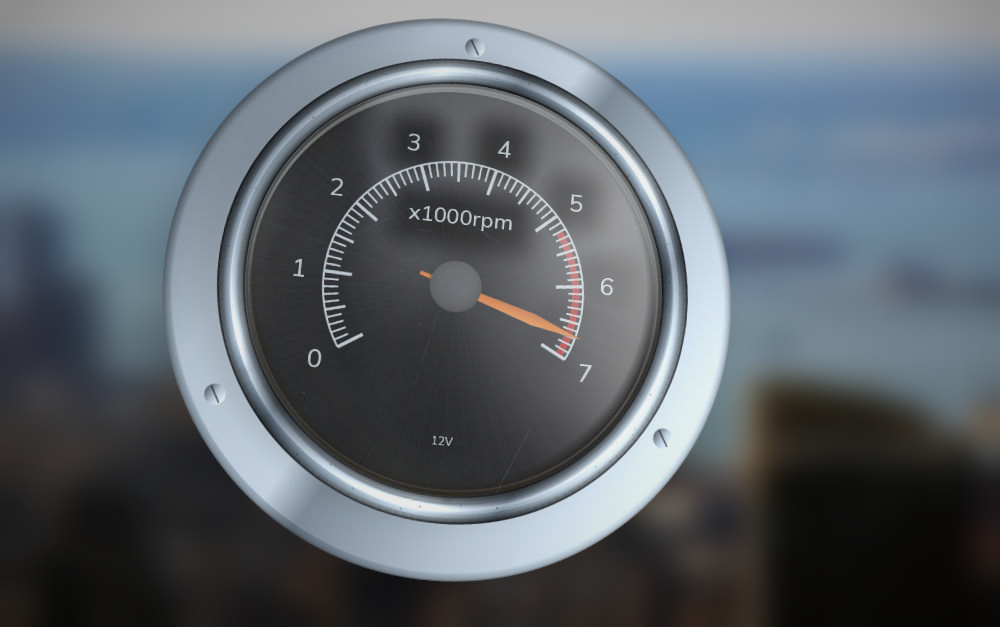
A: 6700 rpm
